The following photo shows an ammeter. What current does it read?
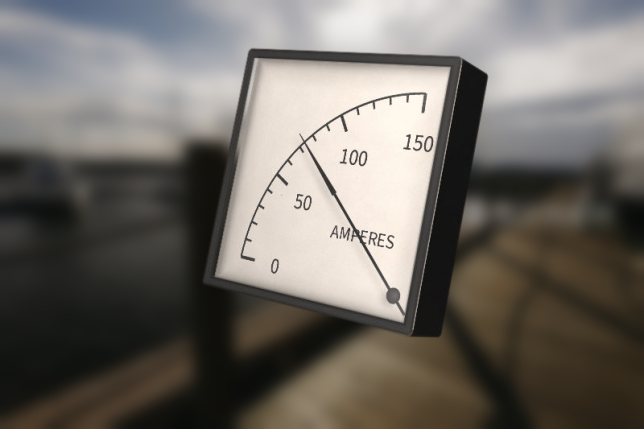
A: 75 A
